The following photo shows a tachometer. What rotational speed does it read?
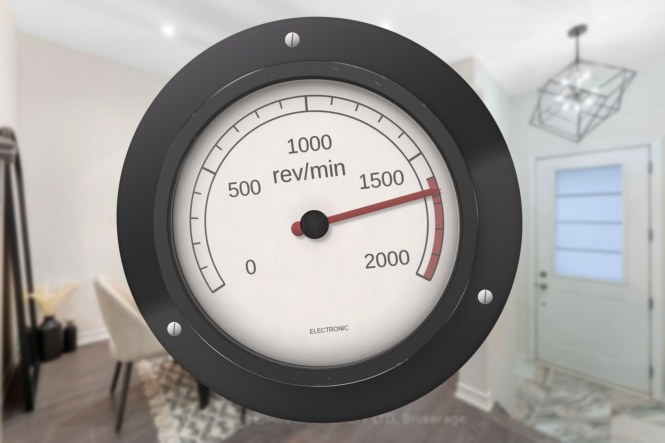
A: 1650 rpm
